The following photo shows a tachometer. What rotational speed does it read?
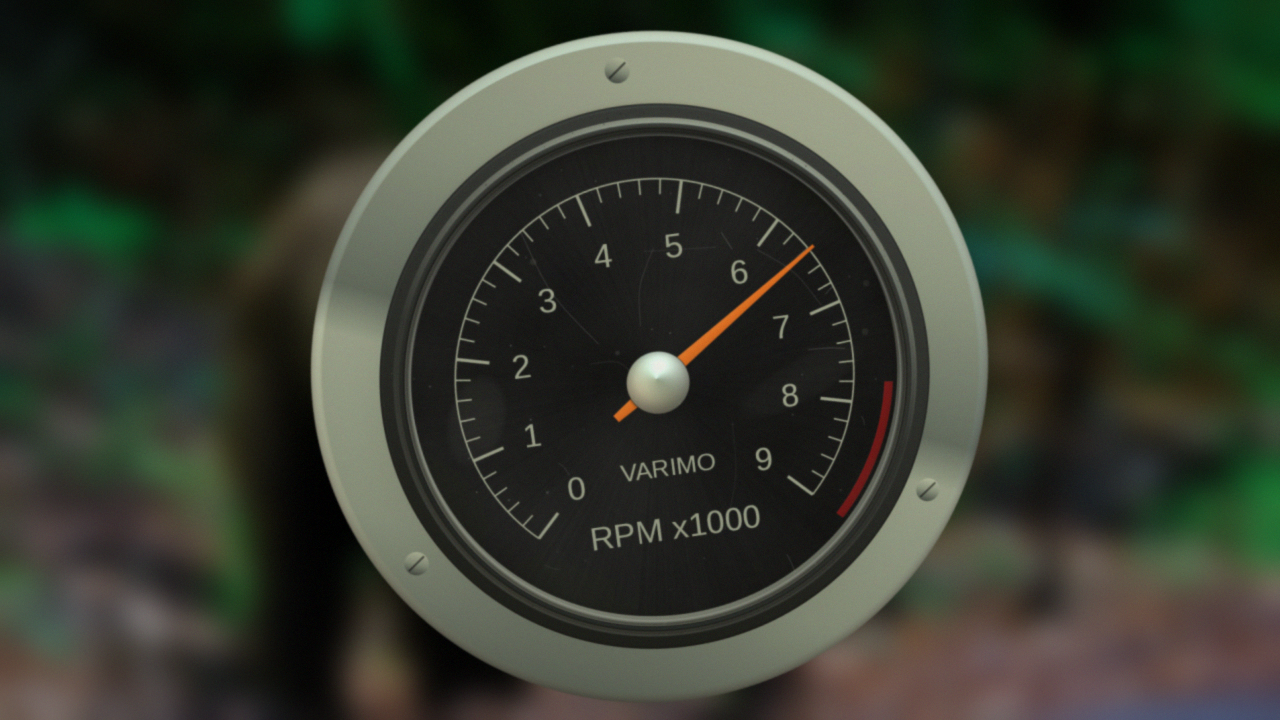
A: 6400 rpm
